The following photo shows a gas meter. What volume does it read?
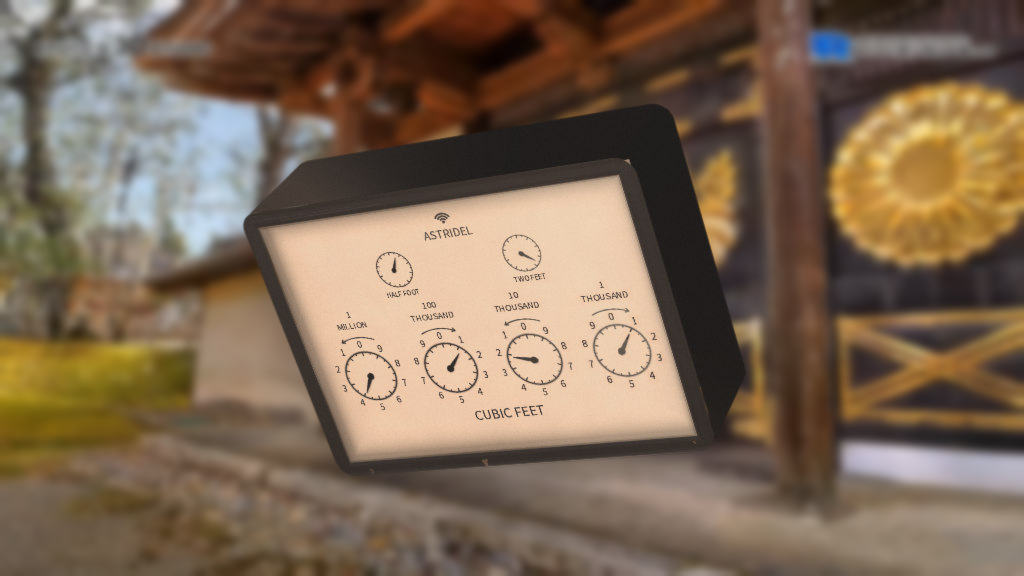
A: 412100 ft³
